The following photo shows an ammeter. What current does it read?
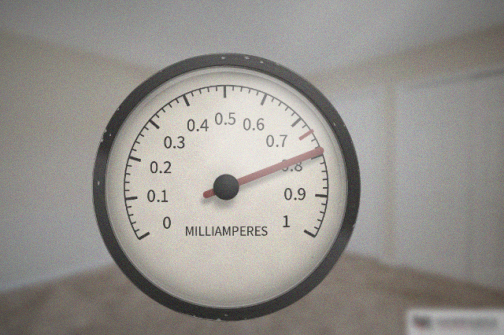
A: 0.79 mA
